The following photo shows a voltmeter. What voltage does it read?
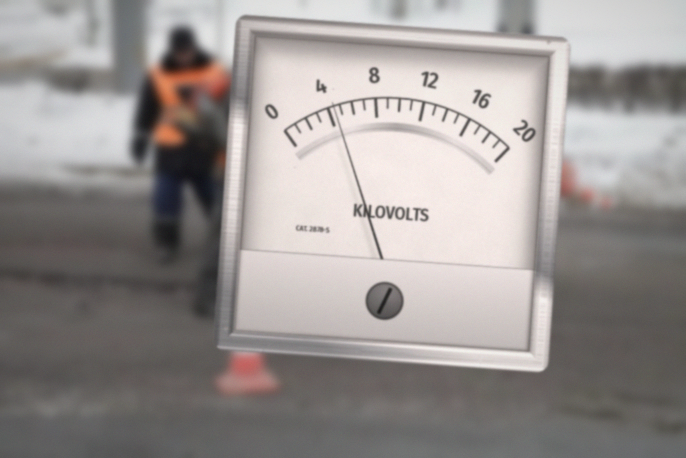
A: 4.5 kV
